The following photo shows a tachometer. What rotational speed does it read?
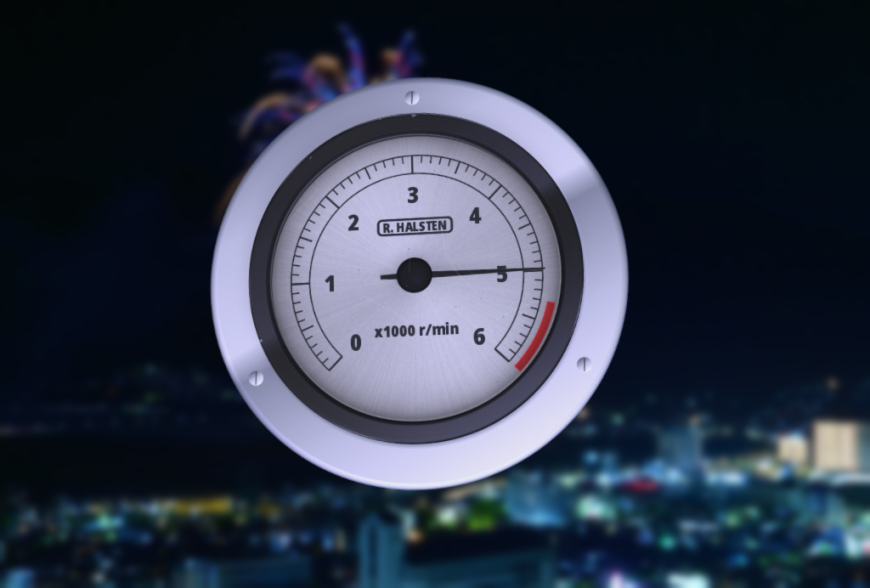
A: 5000 rpm
